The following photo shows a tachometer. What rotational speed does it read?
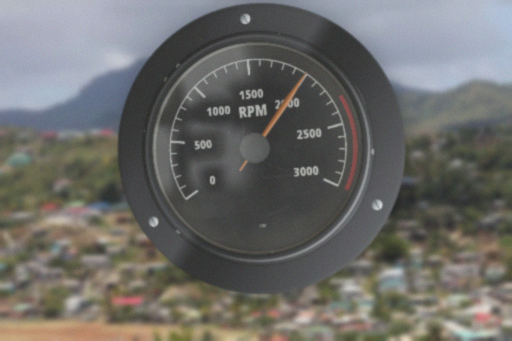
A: 2000 rpm
